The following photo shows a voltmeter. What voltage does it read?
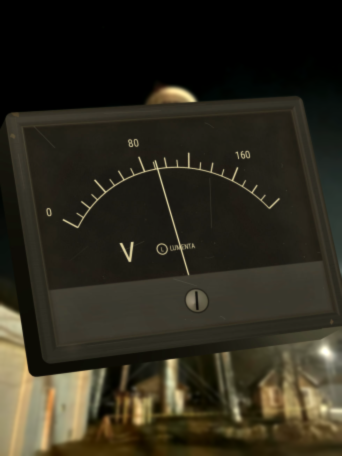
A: 90 V
